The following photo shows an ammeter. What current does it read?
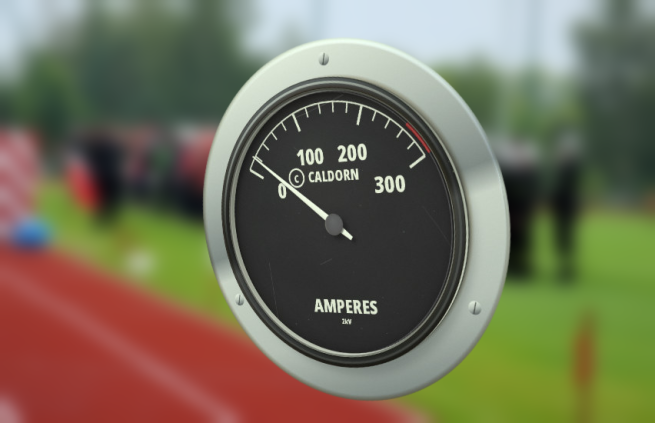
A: 20 A
